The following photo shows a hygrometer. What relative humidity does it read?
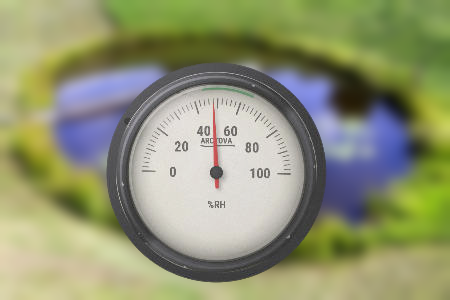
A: 48 %
